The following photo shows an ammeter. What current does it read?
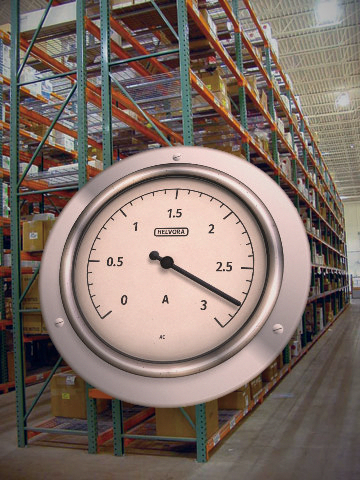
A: 2.8 A
